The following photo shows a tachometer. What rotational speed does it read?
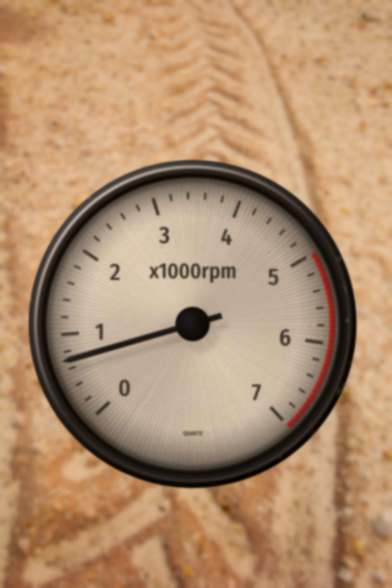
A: 700 rpm
